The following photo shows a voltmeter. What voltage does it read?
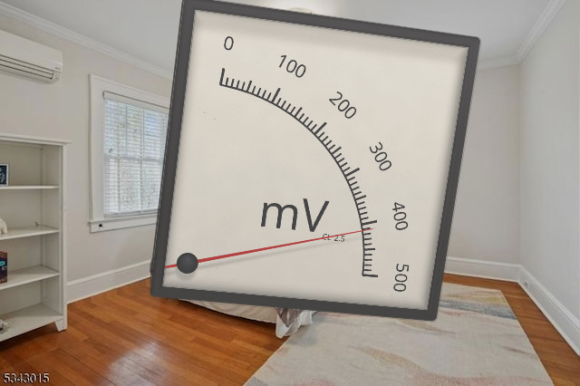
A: 410 mV
